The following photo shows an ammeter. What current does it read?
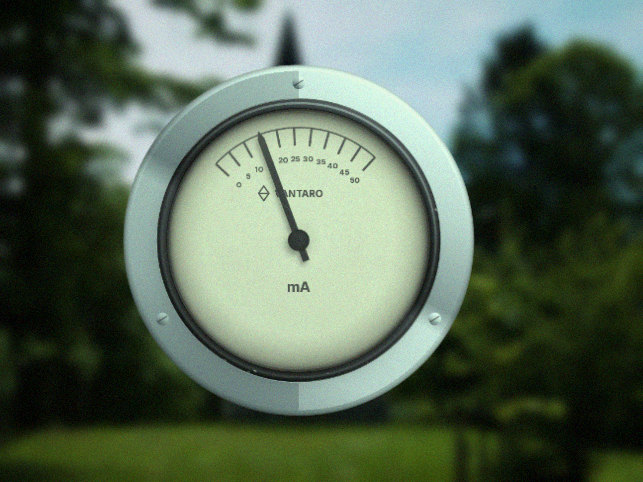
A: 15 mA
